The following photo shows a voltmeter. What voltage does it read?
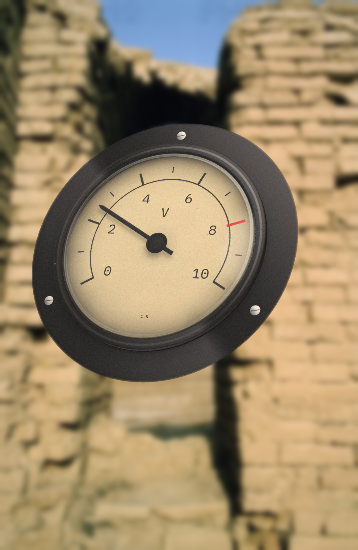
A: 2.5 V
